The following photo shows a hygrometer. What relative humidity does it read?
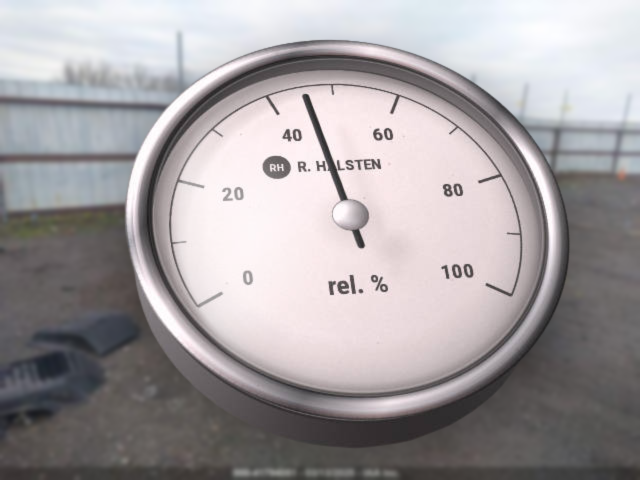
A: 45 %
